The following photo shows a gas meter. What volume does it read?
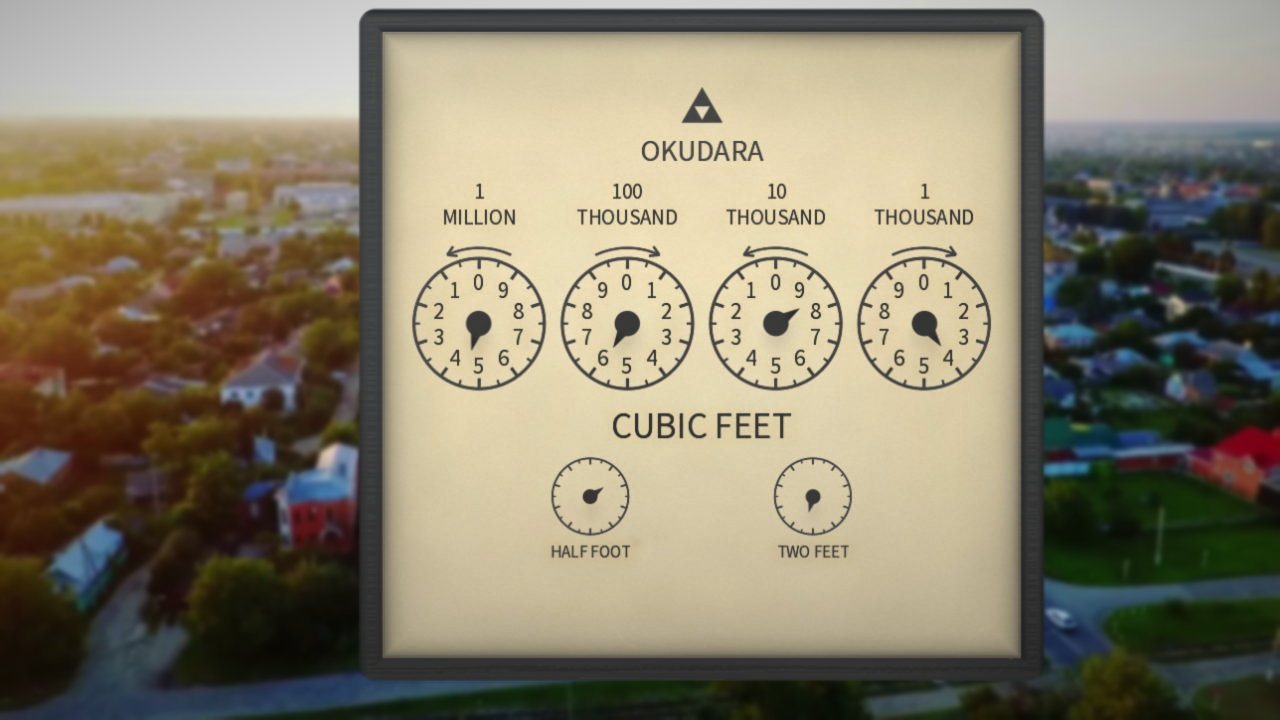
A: 458400 ft³
